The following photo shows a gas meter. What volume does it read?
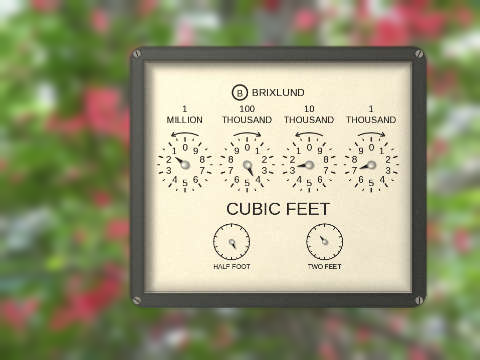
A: 142700 ft³
